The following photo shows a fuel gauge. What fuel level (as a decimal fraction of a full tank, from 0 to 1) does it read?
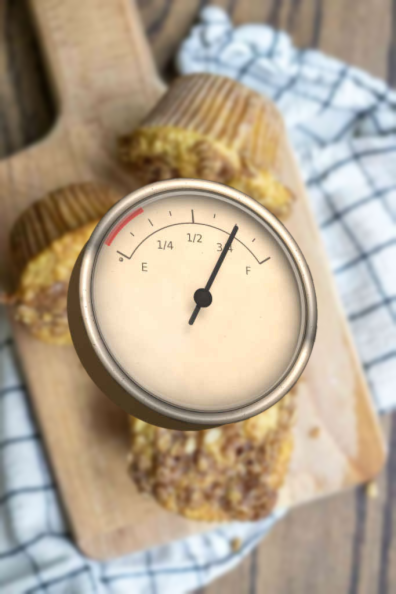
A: 0.75
